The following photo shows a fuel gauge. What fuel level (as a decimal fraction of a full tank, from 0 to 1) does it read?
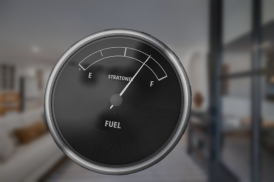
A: 0.75
